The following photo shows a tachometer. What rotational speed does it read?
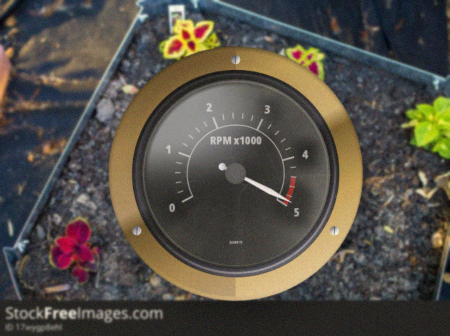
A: 4900 rpm
